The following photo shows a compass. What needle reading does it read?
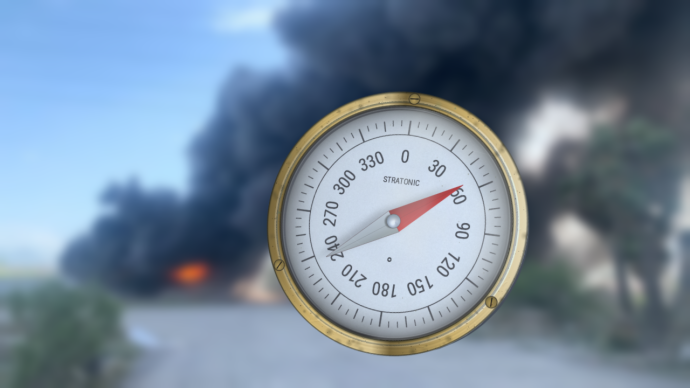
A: 55 °
